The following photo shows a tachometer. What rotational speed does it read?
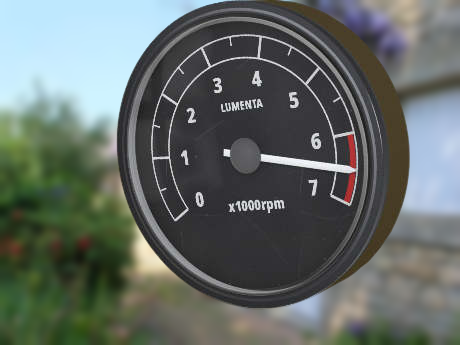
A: 6500 rpm
